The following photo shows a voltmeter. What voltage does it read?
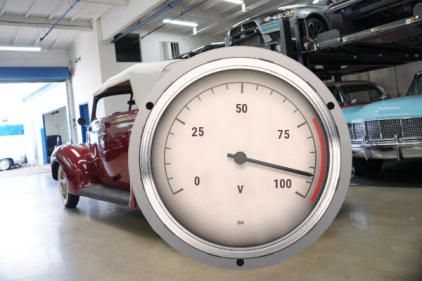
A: 92.5 V
